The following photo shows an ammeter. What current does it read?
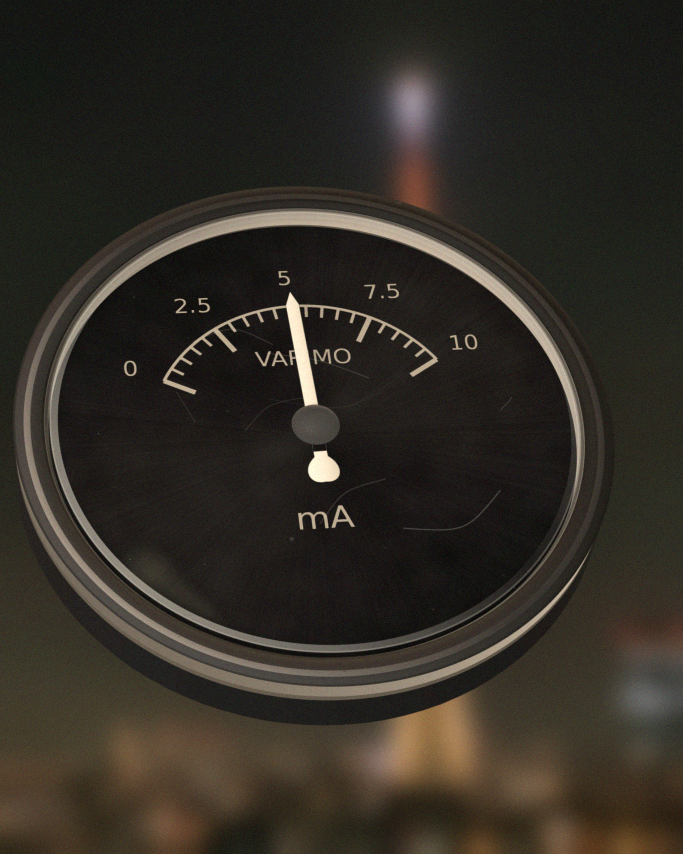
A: 5 mA
